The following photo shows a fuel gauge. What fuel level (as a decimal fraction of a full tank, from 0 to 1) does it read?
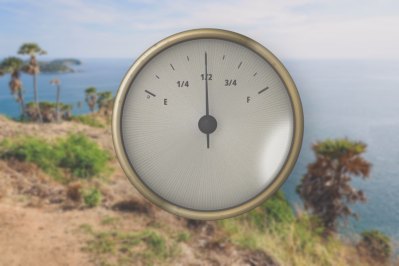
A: 0.5
